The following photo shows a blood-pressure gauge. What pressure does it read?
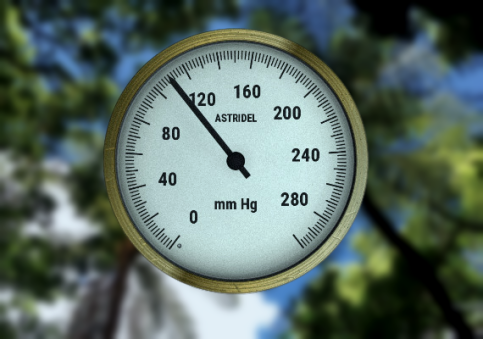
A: 110 mmHg
